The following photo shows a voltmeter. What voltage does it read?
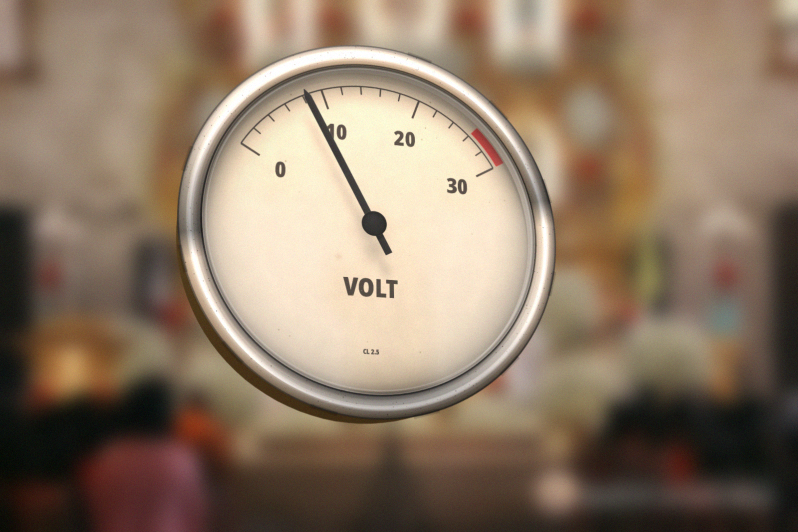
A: 8 V
